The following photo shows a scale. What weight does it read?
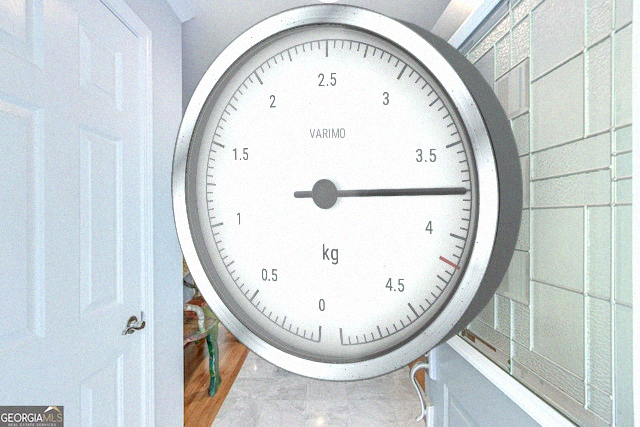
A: 3.75 kg
